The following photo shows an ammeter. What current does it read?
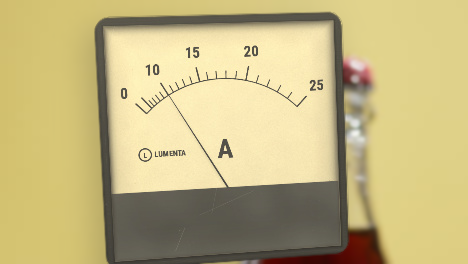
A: 10 A
